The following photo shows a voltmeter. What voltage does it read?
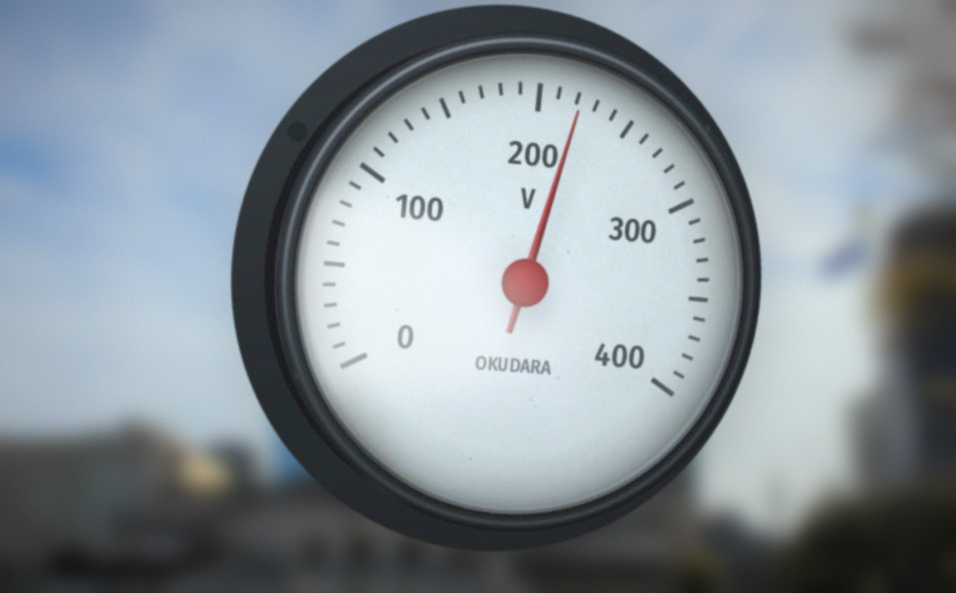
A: 220 V
